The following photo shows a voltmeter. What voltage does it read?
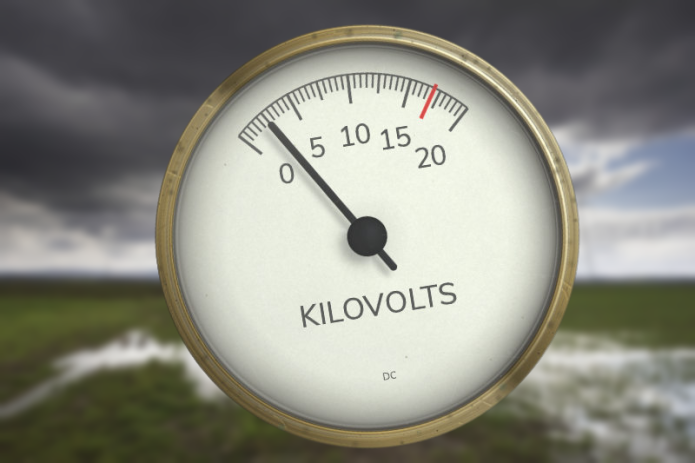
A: 2.5 kV
